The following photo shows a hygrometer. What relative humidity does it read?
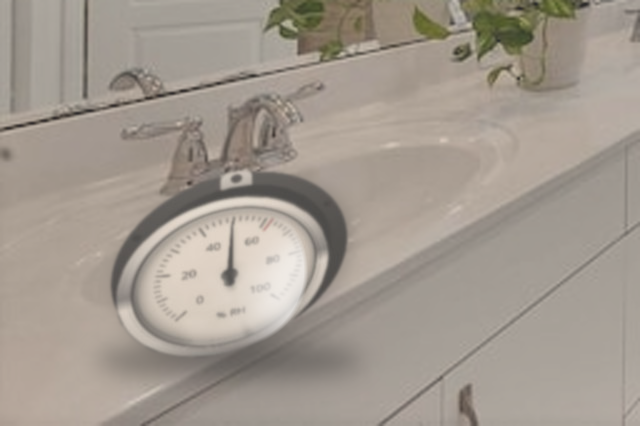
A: 50 %
